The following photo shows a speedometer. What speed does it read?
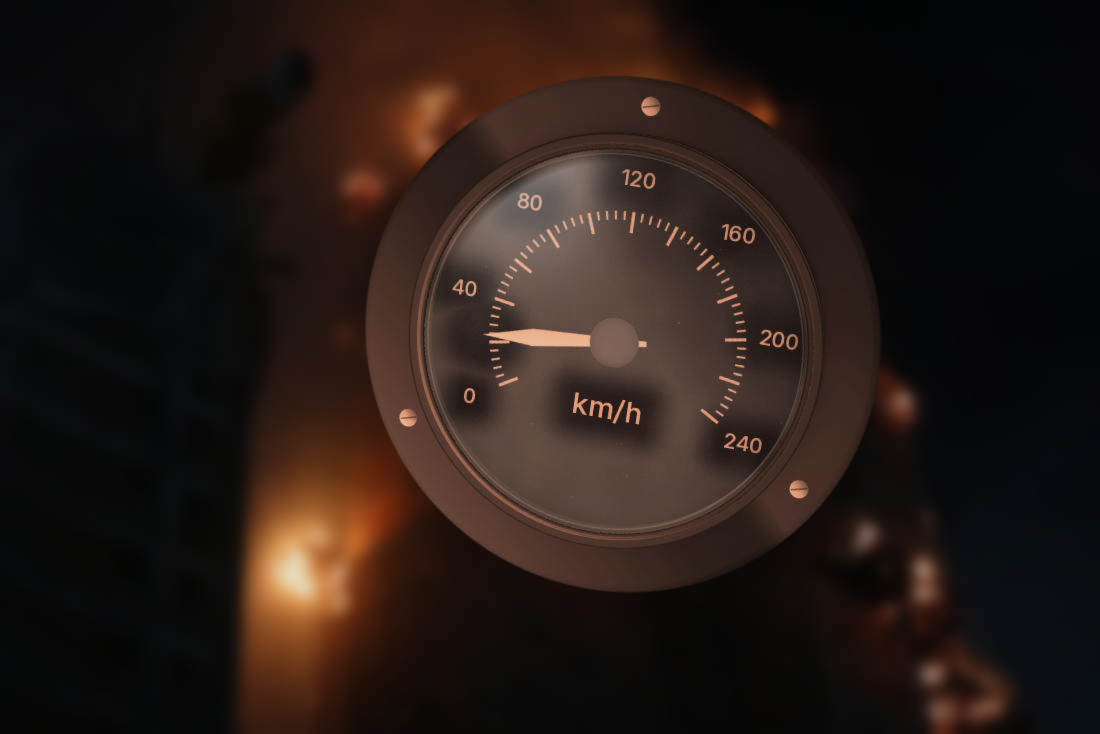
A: 24 km/h
